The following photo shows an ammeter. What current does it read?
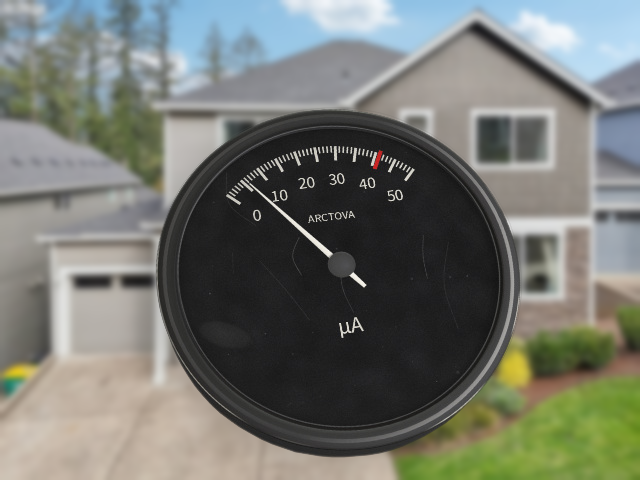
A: 5 µA
